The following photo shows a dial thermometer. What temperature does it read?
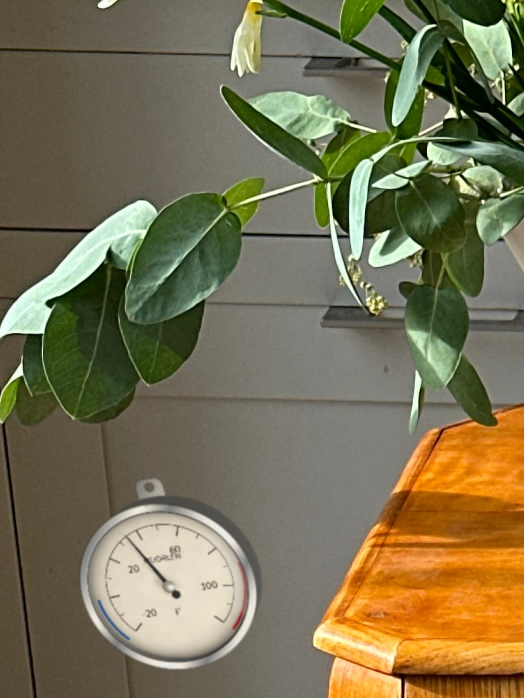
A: 35 °F
